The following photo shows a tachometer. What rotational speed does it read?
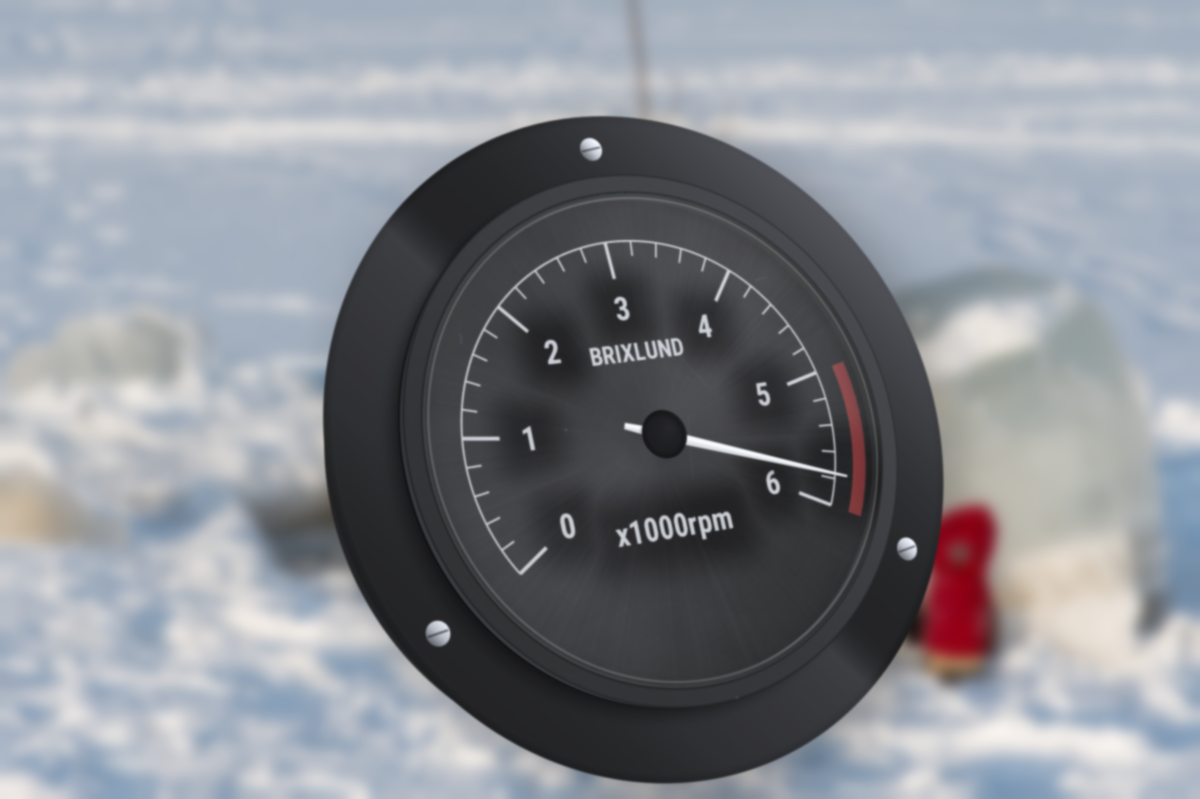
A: 5800 rpm
